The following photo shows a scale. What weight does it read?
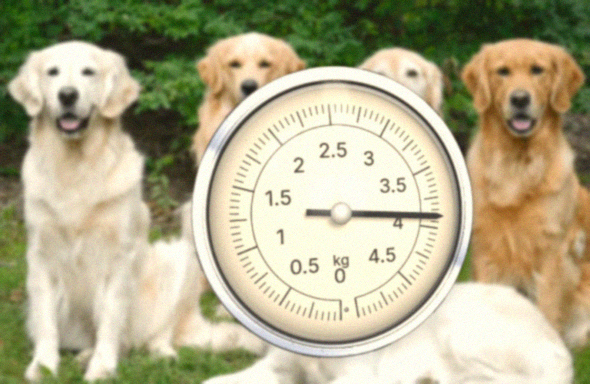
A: 3.9 kg
